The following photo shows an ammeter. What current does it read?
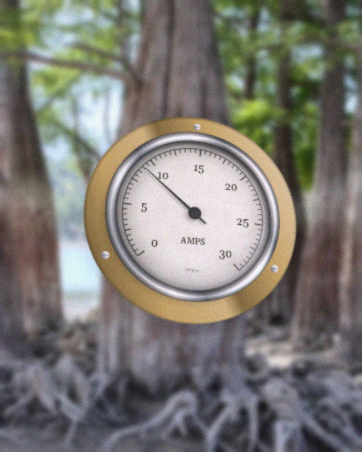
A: 9 A
